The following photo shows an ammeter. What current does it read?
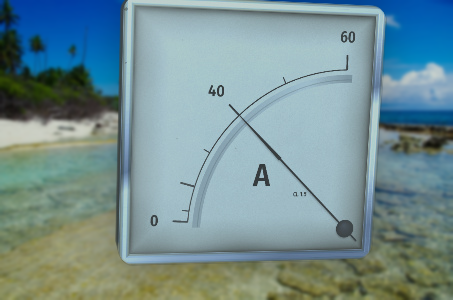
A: 40 A
